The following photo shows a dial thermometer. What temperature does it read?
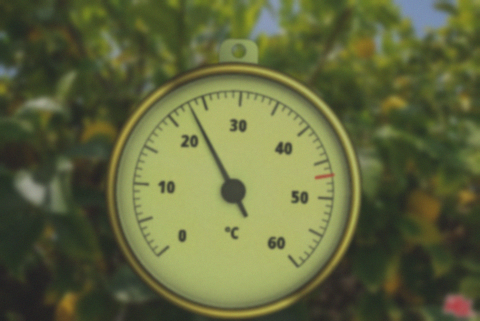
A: 23 °C
